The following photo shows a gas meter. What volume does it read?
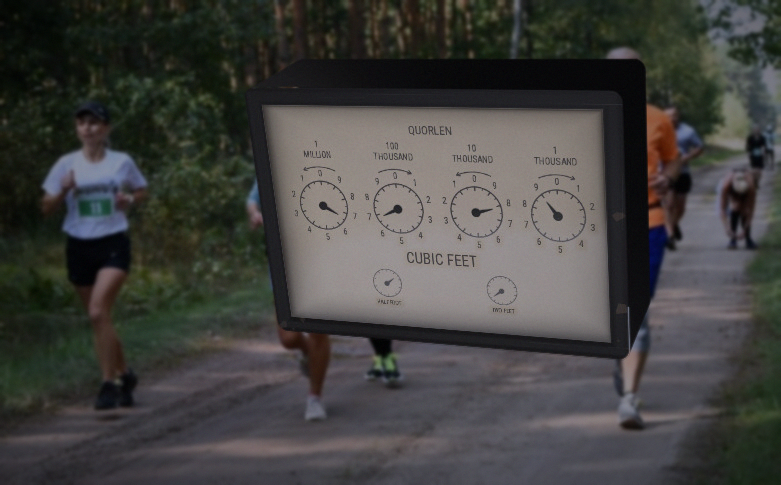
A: 667900 ft³
